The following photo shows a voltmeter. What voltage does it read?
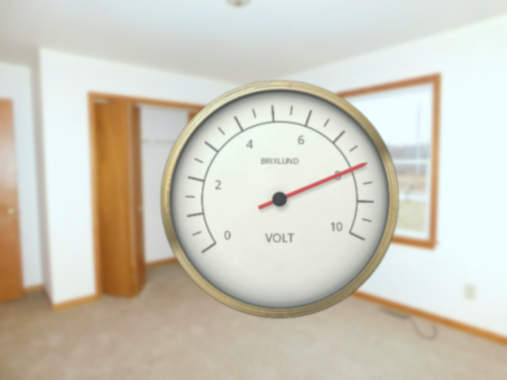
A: 8 V
